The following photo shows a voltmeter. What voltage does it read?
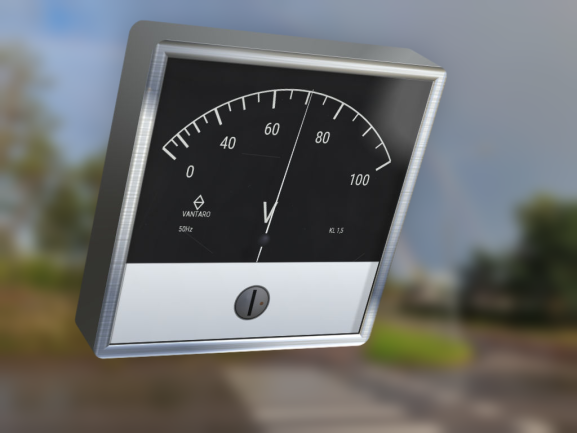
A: 70 V
